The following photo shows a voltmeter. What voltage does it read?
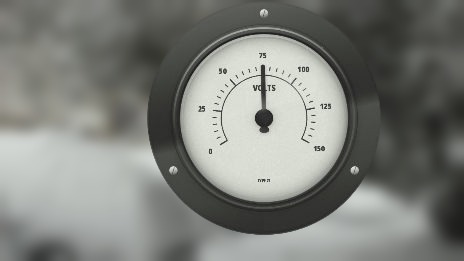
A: 75 V
